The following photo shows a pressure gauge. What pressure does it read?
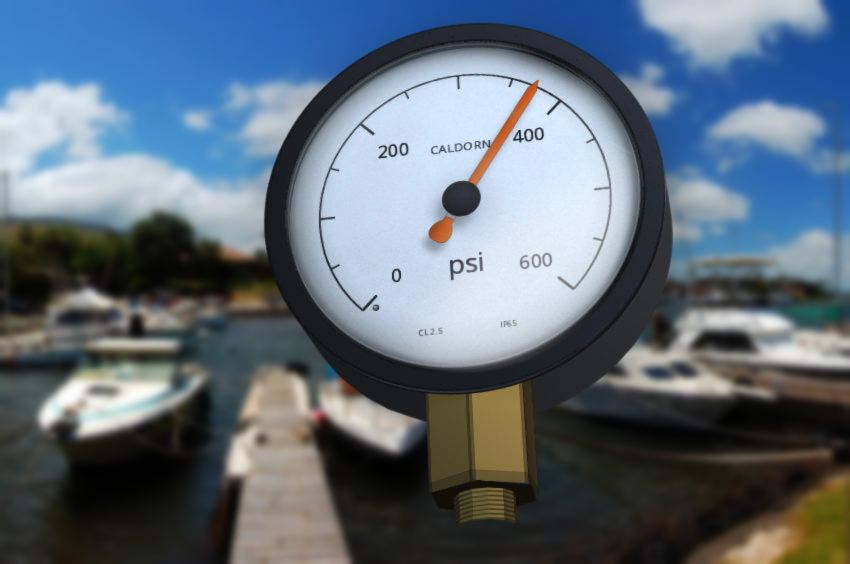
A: 375 psi
